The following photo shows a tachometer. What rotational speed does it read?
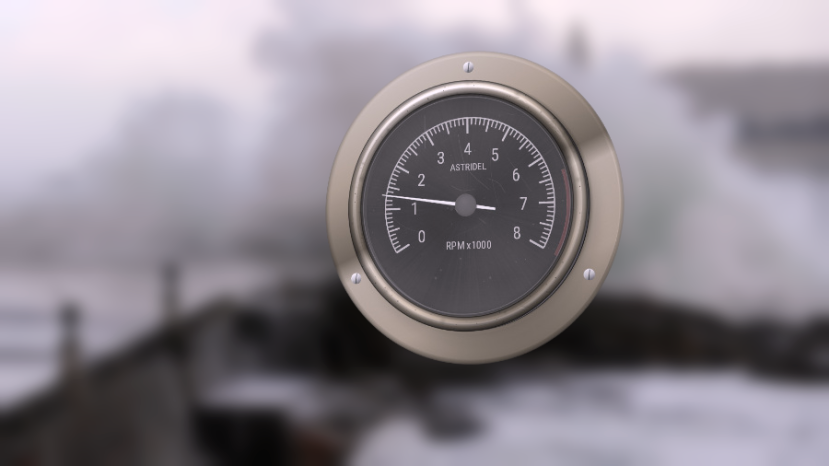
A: 1300 rpm
